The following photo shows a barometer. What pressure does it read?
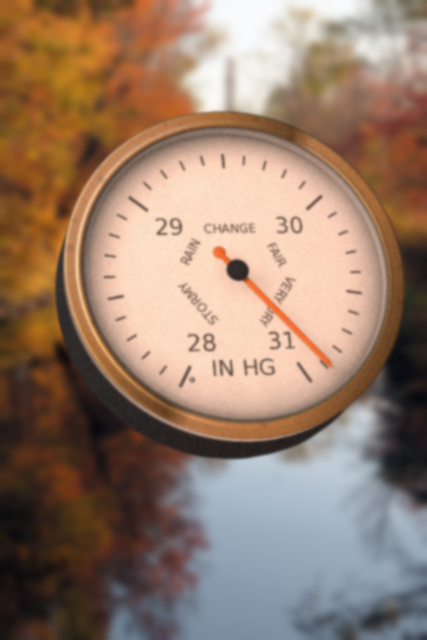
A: 30.9 inHg
